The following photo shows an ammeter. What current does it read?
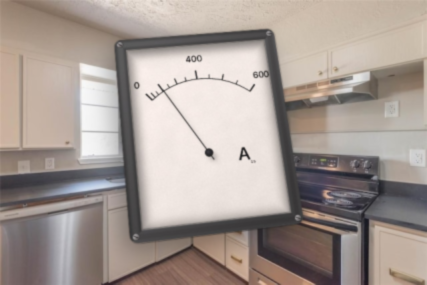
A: 200 A
